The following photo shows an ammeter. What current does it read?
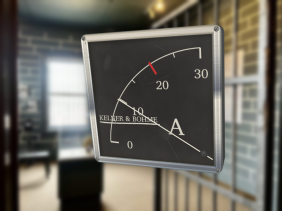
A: 10 A
